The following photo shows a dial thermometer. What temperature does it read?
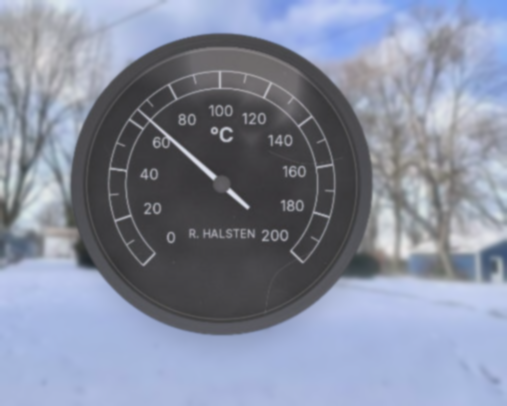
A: 65 °C
